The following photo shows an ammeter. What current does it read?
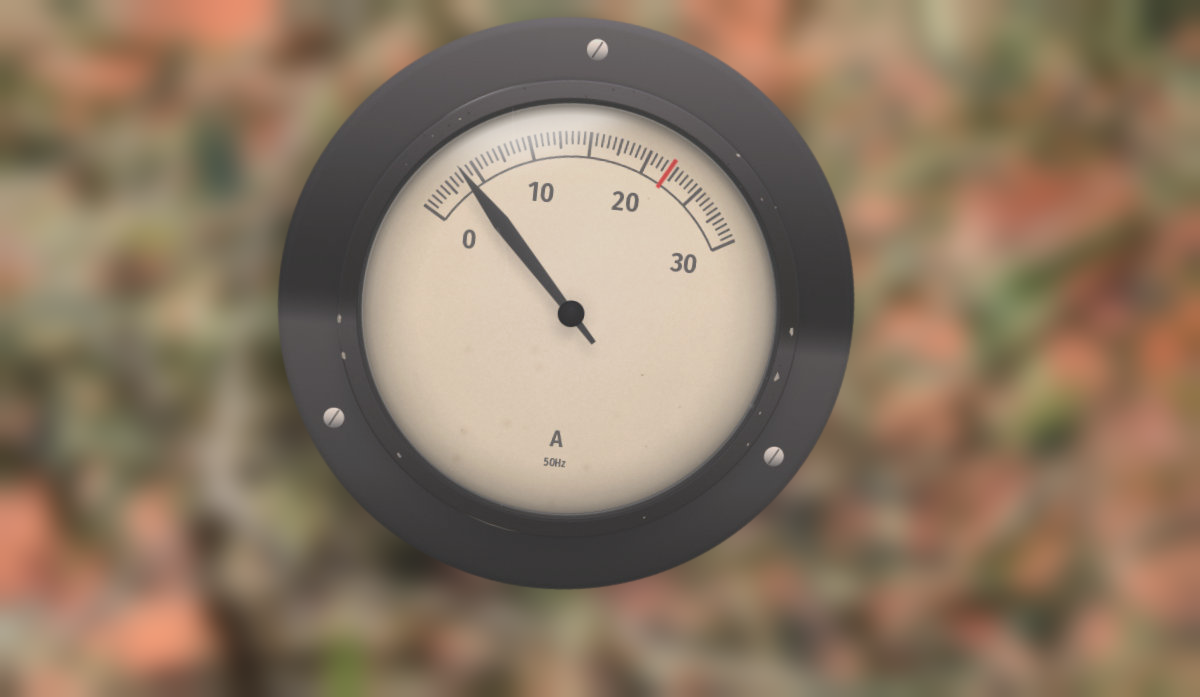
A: 4 A
